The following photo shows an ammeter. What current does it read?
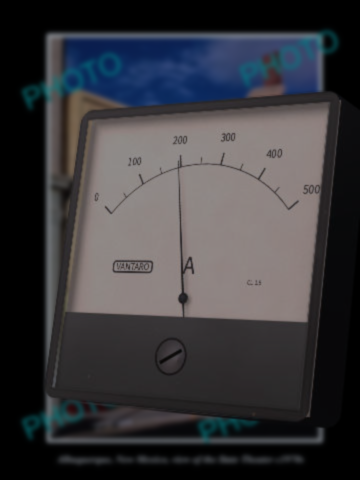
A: 200 A
